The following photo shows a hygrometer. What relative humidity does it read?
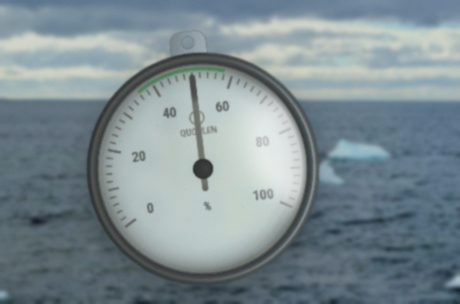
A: 50 %
